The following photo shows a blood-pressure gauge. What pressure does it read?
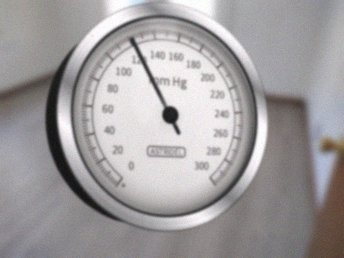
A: 120 mmHg
